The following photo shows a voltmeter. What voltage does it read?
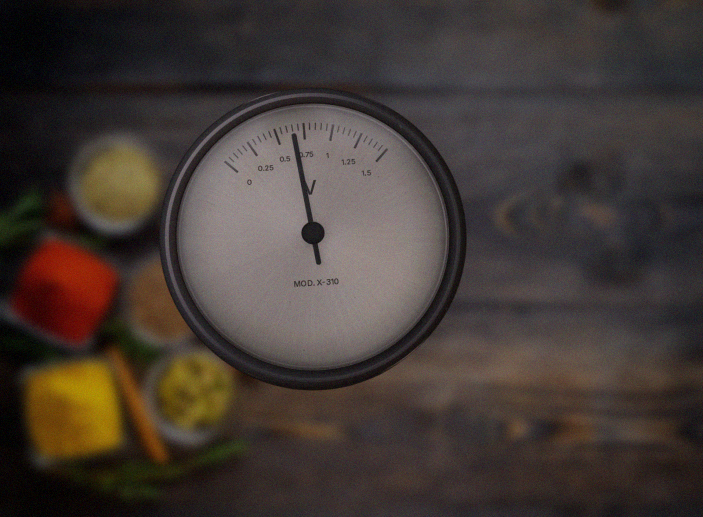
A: 0.65 V
